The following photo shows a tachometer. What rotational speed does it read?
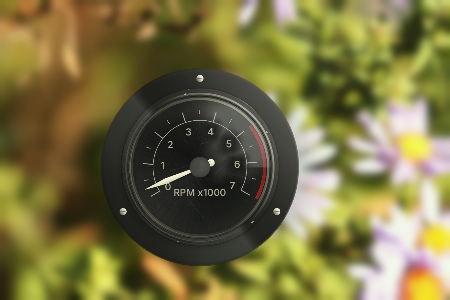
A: 250 rpm
